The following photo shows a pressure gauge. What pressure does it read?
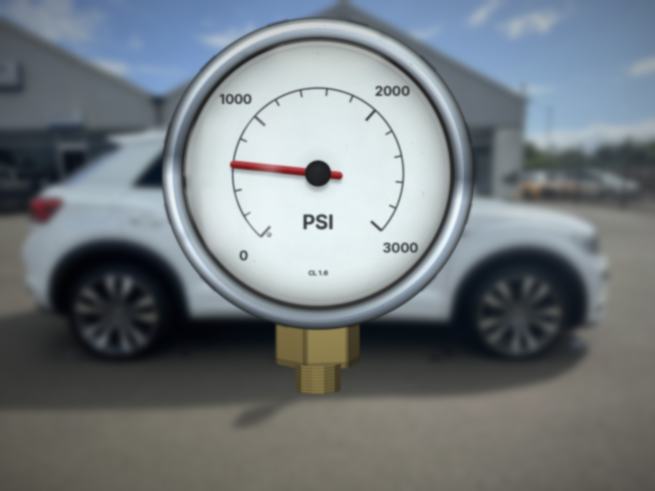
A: 600 psi
